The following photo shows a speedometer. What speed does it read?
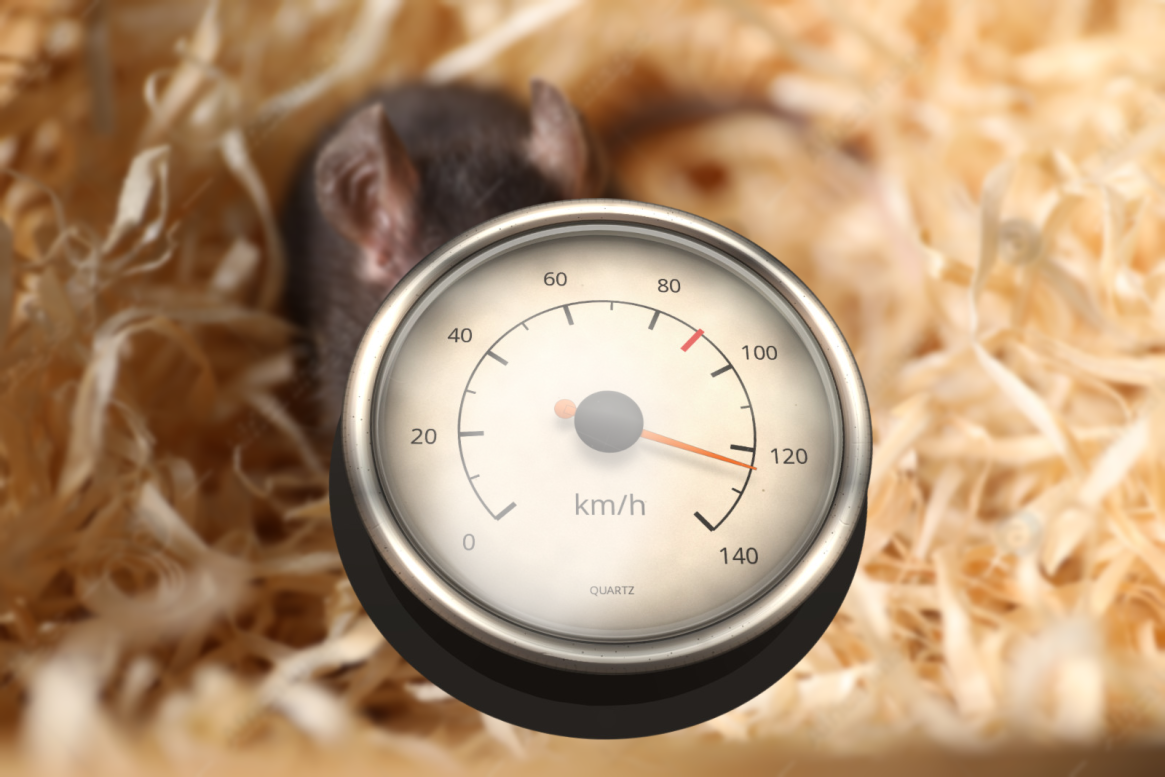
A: 125 km/h
